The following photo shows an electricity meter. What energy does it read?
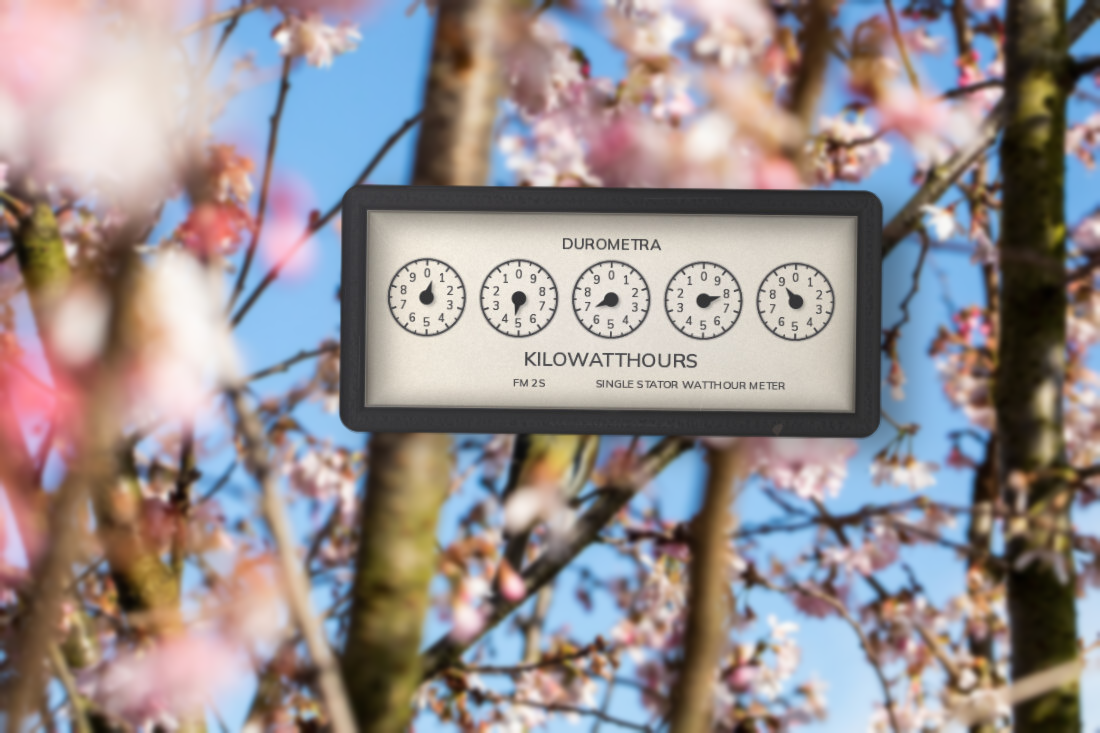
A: 4679 kWh
